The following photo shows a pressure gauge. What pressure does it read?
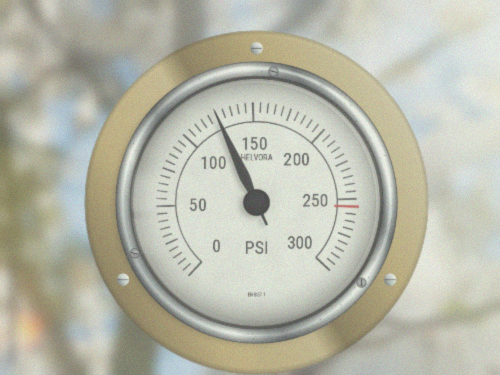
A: 125 psi
